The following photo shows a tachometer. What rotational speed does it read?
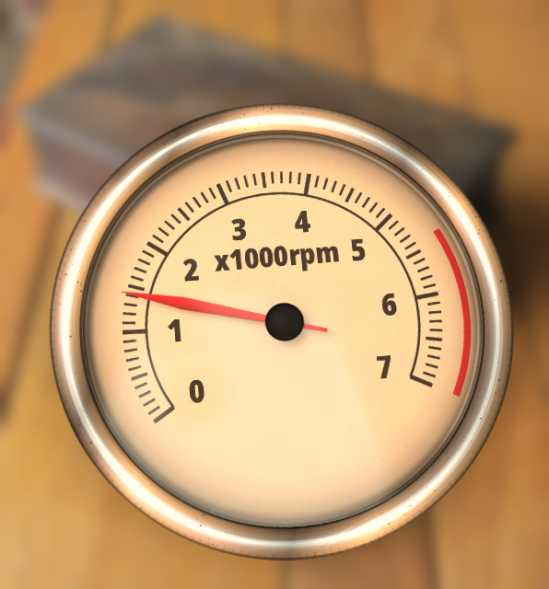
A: 1400 rpm
